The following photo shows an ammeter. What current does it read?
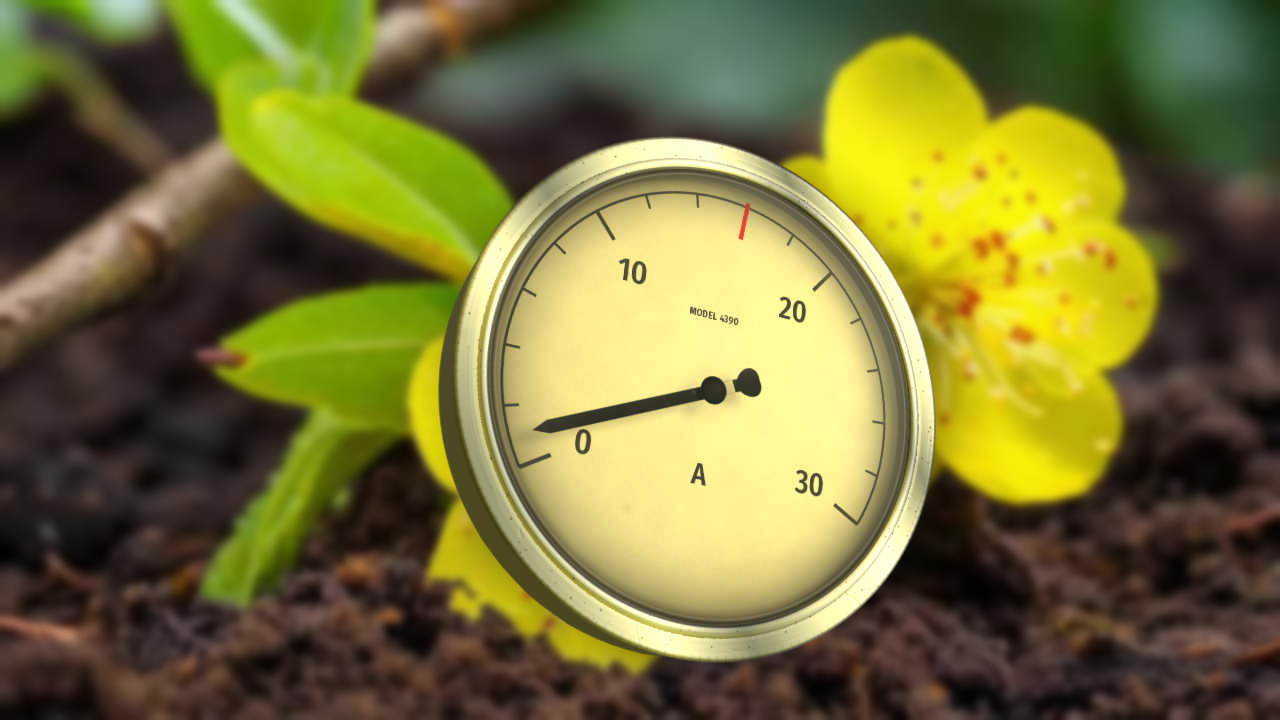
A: 1 A
